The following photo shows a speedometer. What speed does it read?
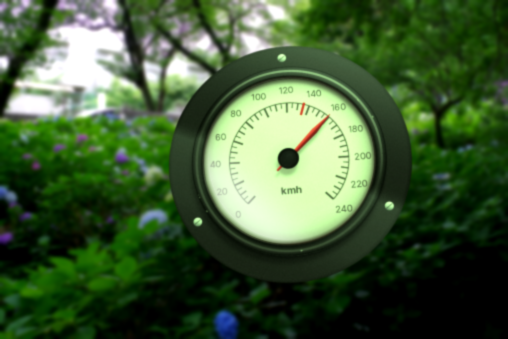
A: 160 km/h
